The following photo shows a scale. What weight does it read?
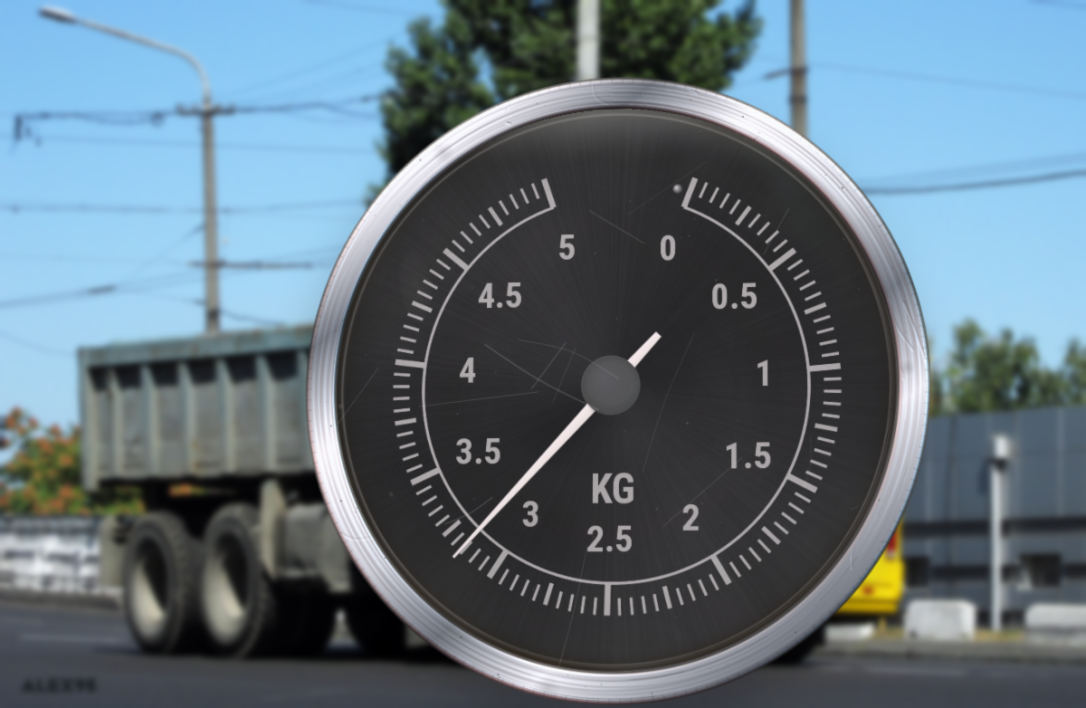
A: 3.15 kg
